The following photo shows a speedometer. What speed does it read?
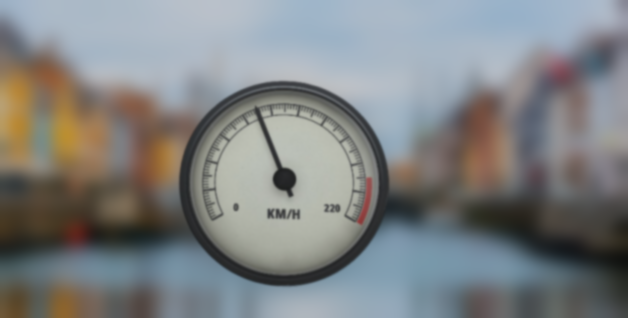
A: 90 km/h
